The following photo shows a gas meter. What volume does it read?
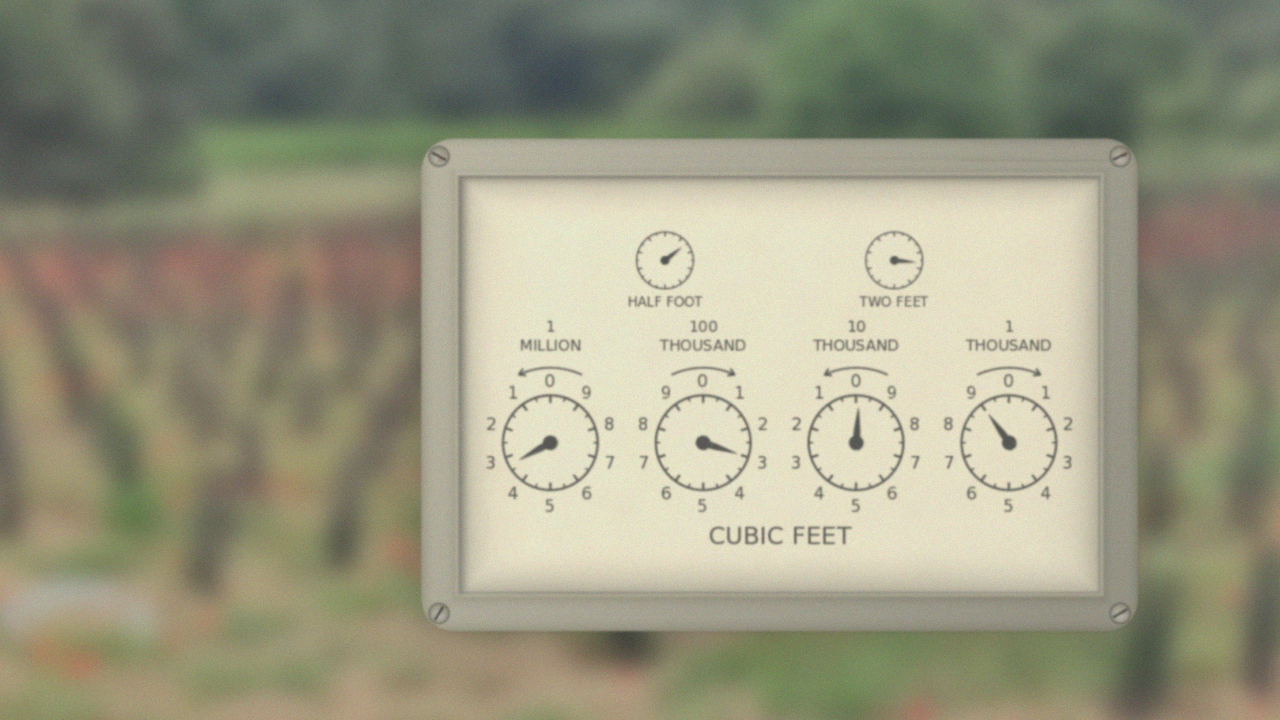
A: 329900 ft³
